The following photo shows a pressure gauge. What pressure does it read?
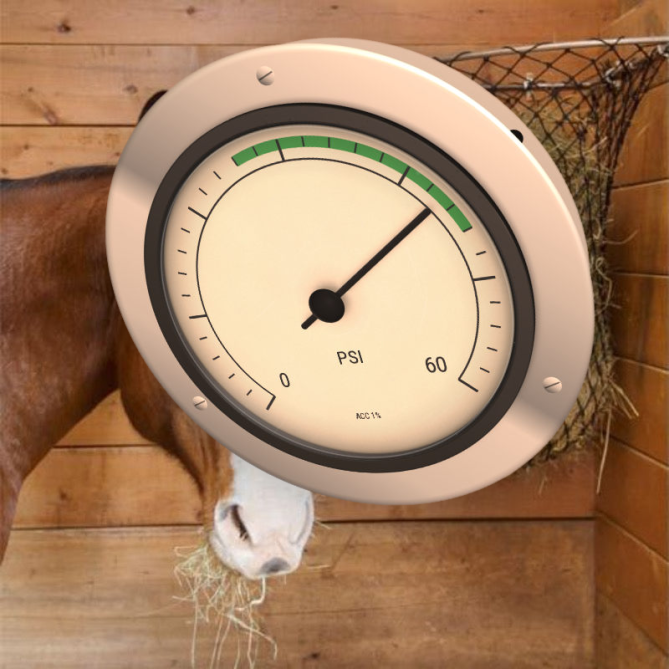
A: 43 psi
